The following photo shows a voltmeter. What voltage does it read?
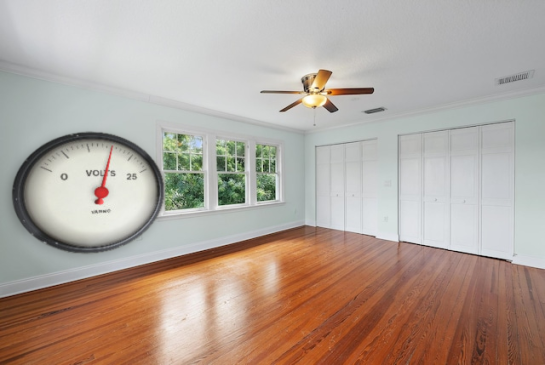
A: 15 V
